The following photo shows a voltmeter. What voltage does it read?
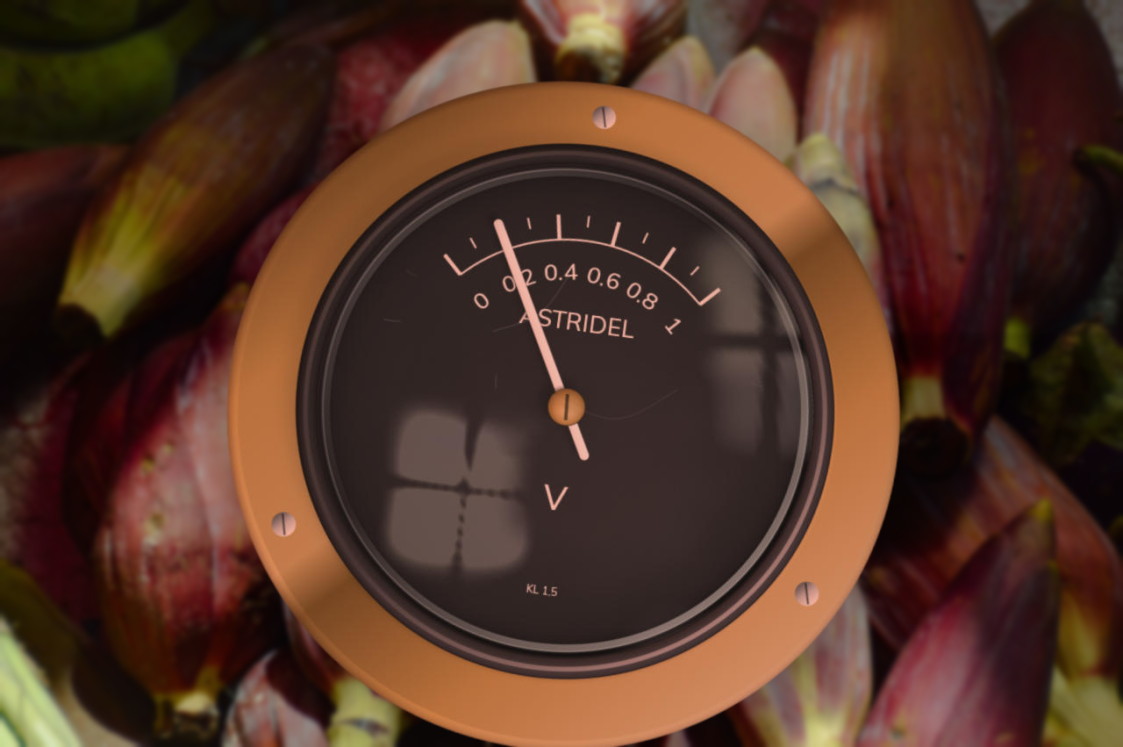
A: 0.2 V
